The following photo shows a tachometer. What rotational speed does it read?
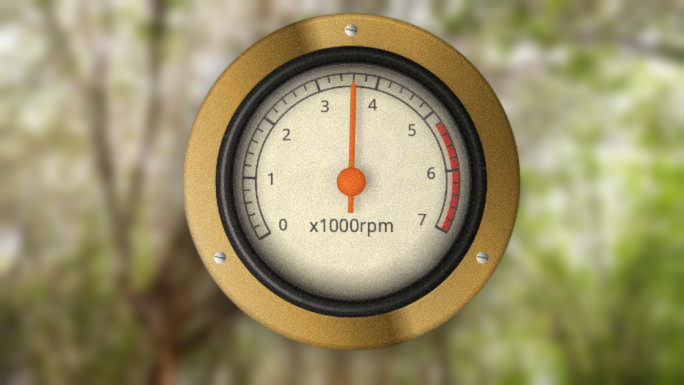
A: 3600 rpm
